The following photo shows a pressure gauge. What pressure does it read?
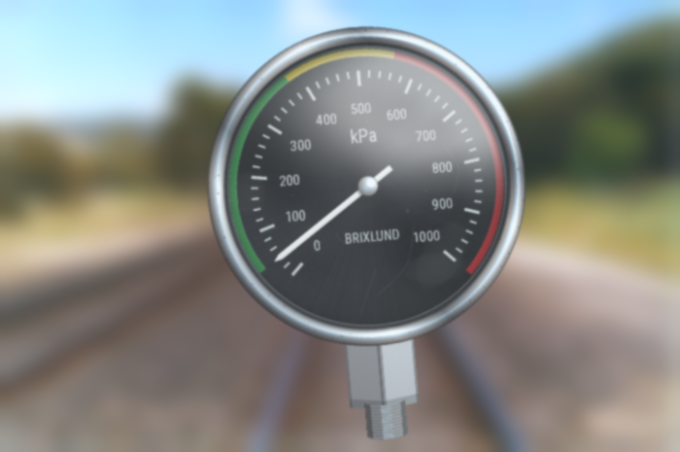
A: 40 kPa
